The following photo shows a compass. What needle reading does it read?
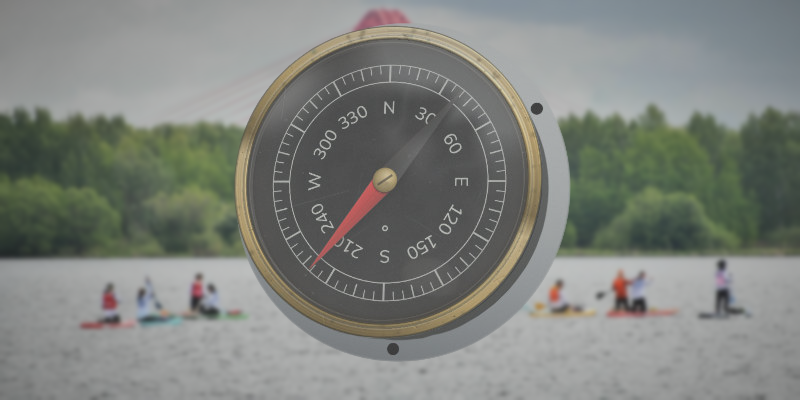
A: 220 °
